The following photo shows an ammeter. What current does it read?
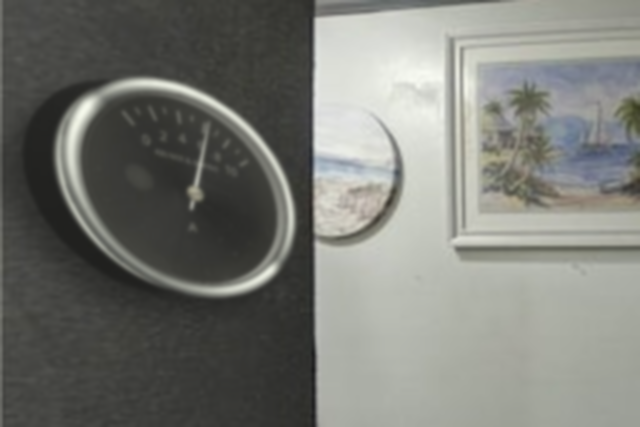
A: 6 A
